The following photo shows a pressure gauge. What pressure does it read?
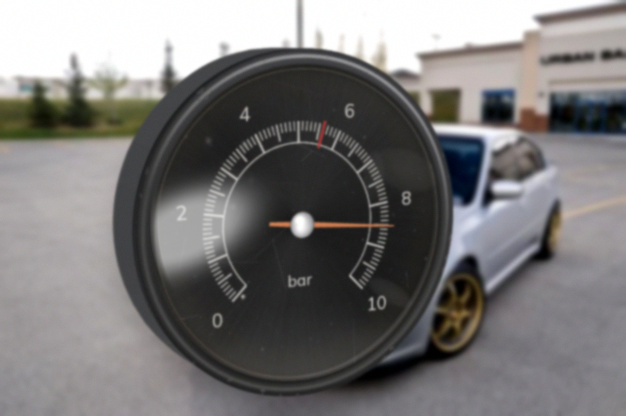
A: 8.5 bar
